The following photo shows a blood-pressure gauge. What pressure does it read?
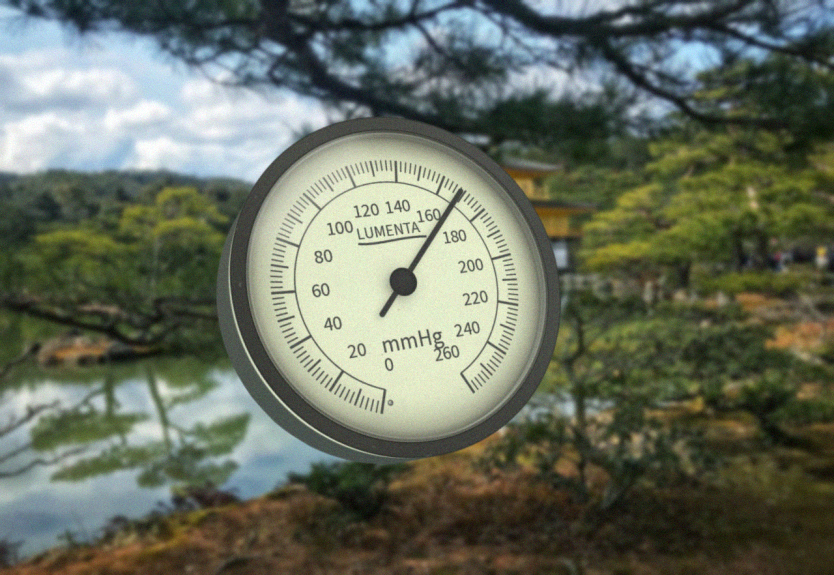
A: 168 mmHg
